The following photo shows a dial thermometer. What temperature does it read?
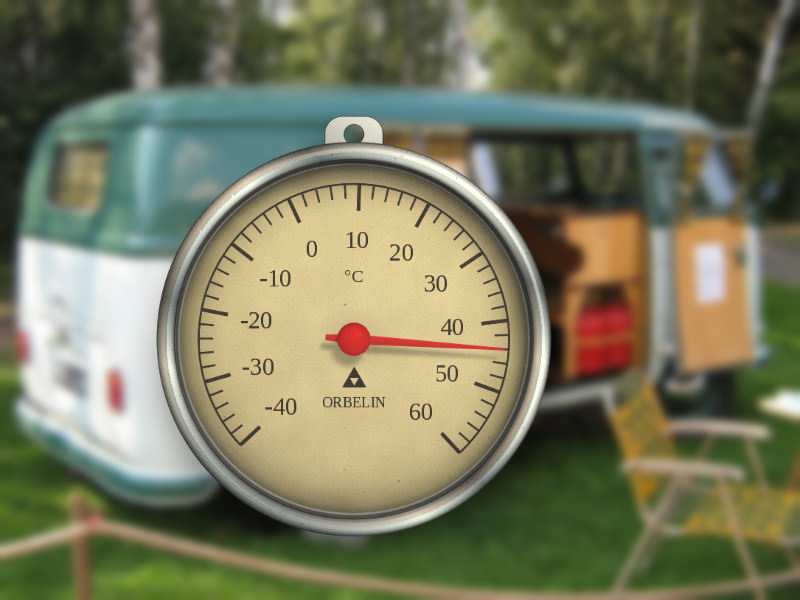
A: 44 °C
